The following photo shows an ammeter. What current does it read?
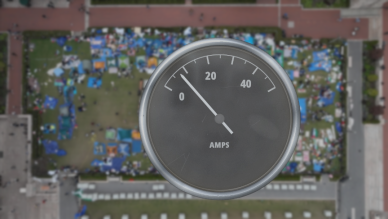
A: 7.5 A
